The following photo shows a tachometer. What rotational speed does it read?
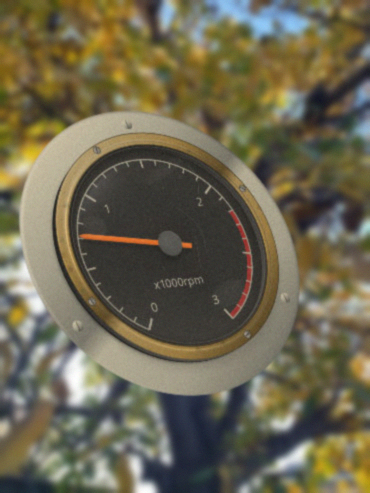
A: 700 rpm
